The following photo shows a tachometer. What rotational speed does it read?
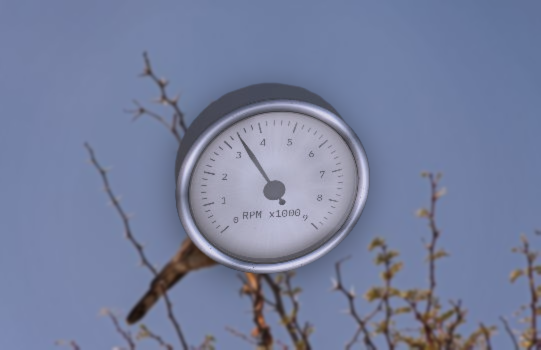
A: 3400 rpm
